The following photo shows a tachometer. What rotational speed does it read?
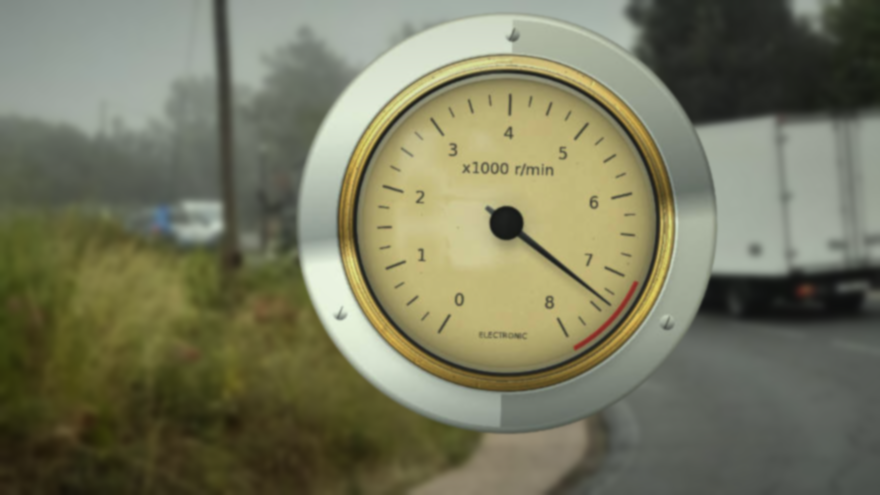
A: 7375 rpm
